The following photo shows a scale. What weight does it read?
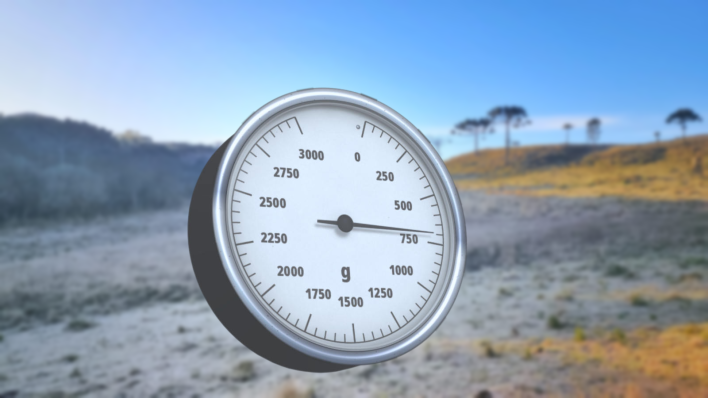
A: 700 g
